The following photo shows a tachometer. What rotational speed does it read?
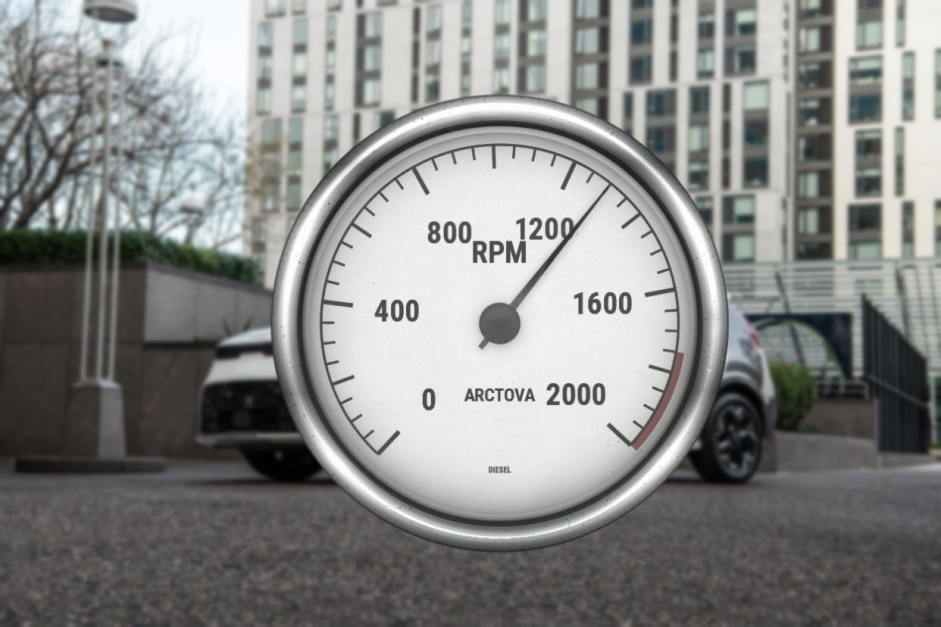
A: 1300 rpm
